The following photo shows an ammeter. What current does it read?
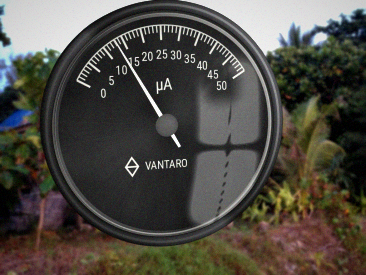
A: 13 µA
